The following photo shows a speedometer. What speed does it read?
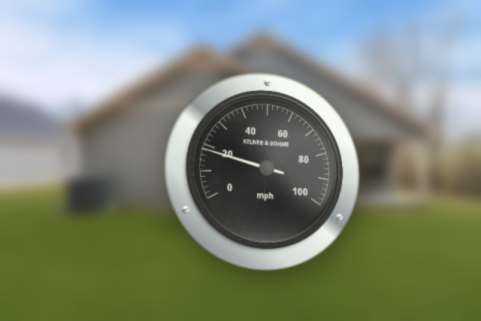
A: 18 mph
